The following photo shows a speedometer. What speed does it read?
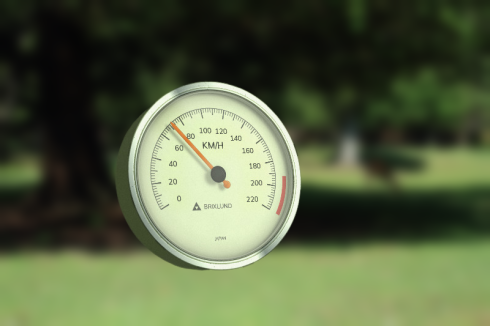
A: 70 km/h
